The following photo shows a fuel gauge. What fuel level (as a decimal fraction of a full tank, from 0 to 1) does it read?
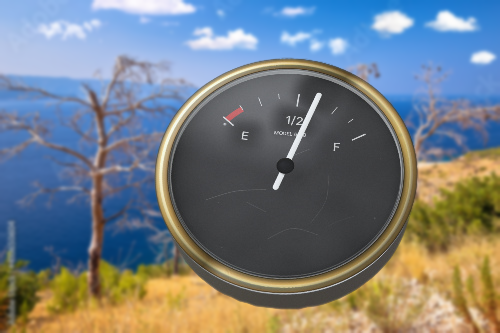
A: 0.625
